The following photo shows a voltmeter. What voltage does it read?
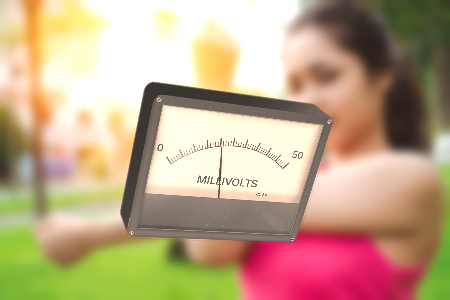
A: 20 mV
